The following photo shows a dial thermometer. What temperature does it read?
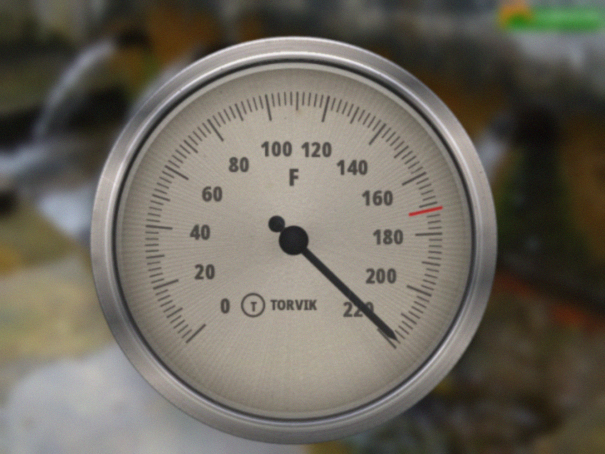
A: 218 °F
